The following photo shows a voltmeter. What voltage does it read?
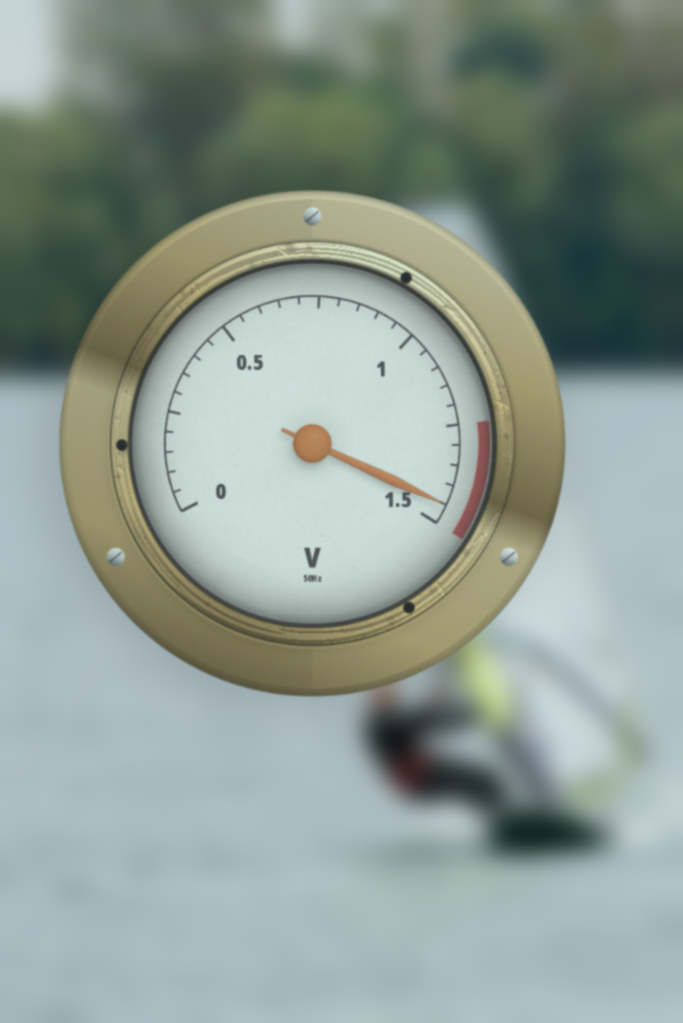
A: 1.45 V
